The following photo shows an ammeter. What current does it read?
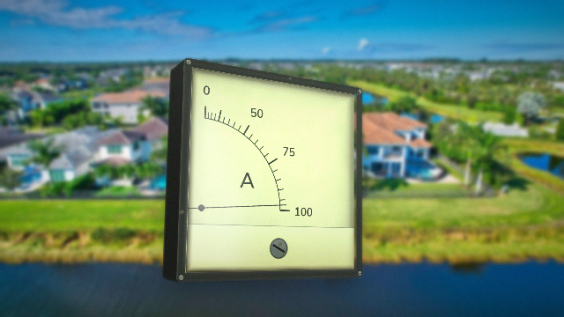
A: 97.5 A
